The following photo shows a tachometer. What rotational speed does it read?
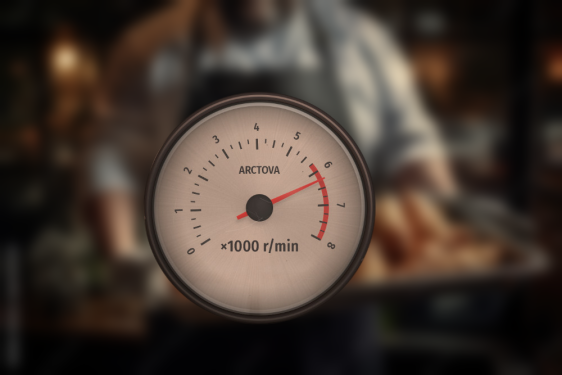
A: 6250 rpm
